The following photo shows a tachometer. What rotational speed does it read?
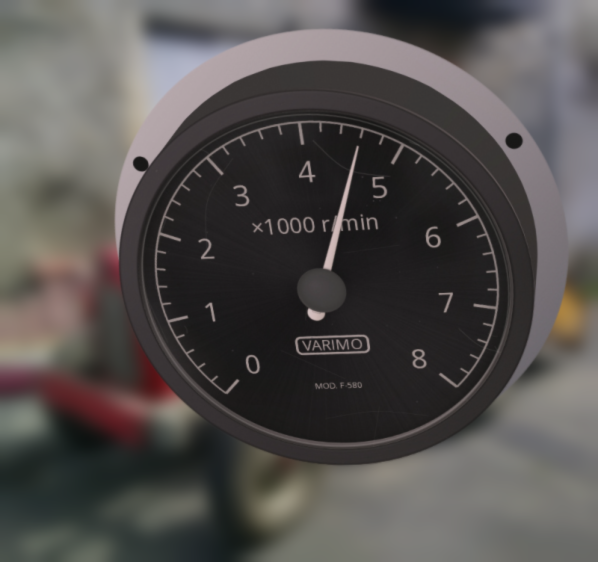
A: 4600 rpm
